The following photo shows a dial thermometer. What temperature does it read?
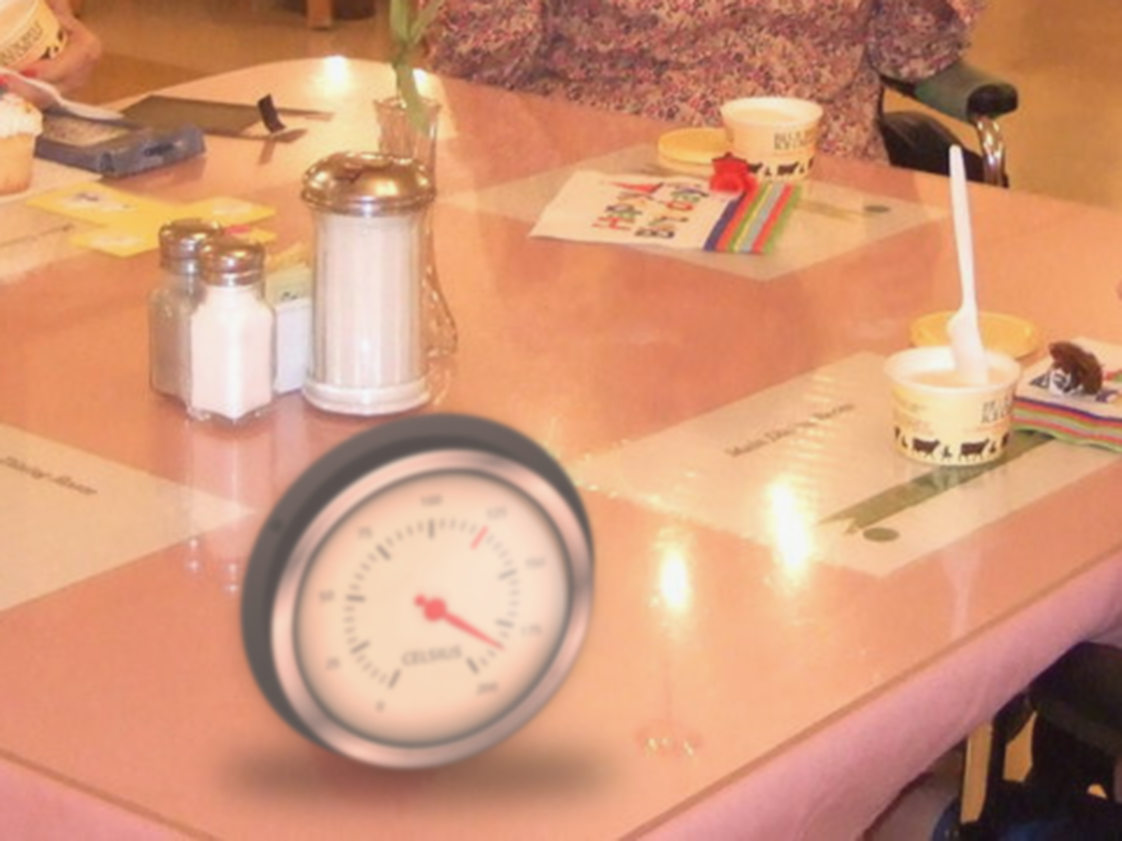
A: 185 °C
